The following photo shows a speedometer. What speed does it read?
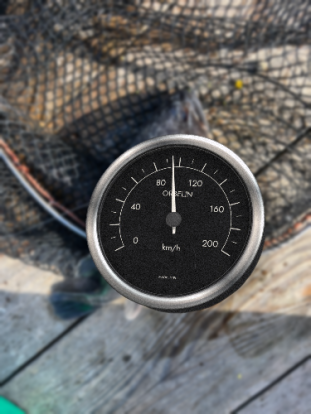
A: 95 km/h
